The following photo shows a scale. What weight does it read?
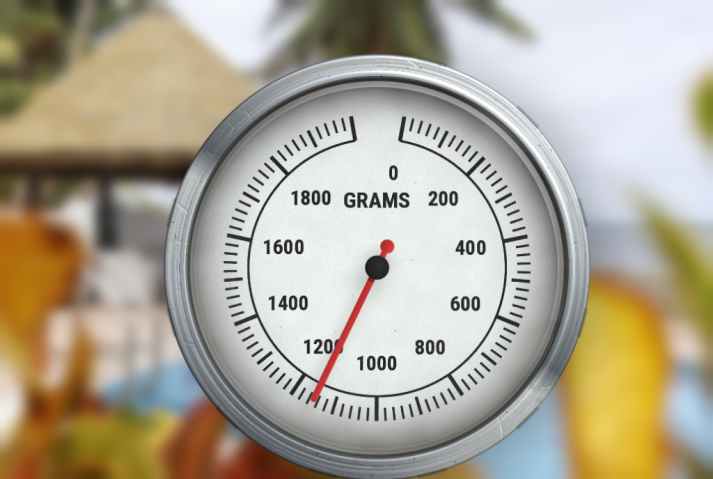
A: 1150 g
